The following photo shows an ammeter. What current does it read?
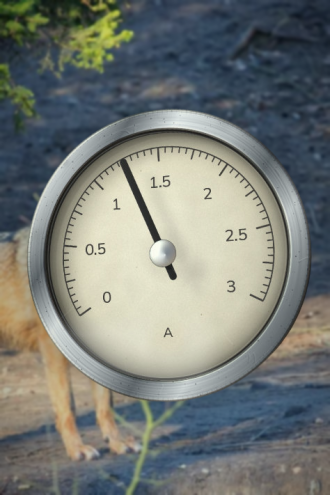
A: 1.25 A
